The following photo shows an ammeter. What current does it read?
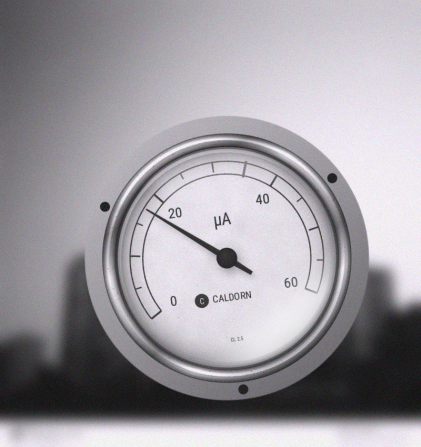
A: 17.5 µA
